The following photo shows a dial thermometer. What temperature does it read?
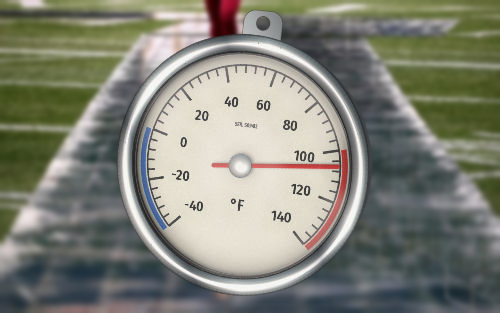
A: 106 °F
